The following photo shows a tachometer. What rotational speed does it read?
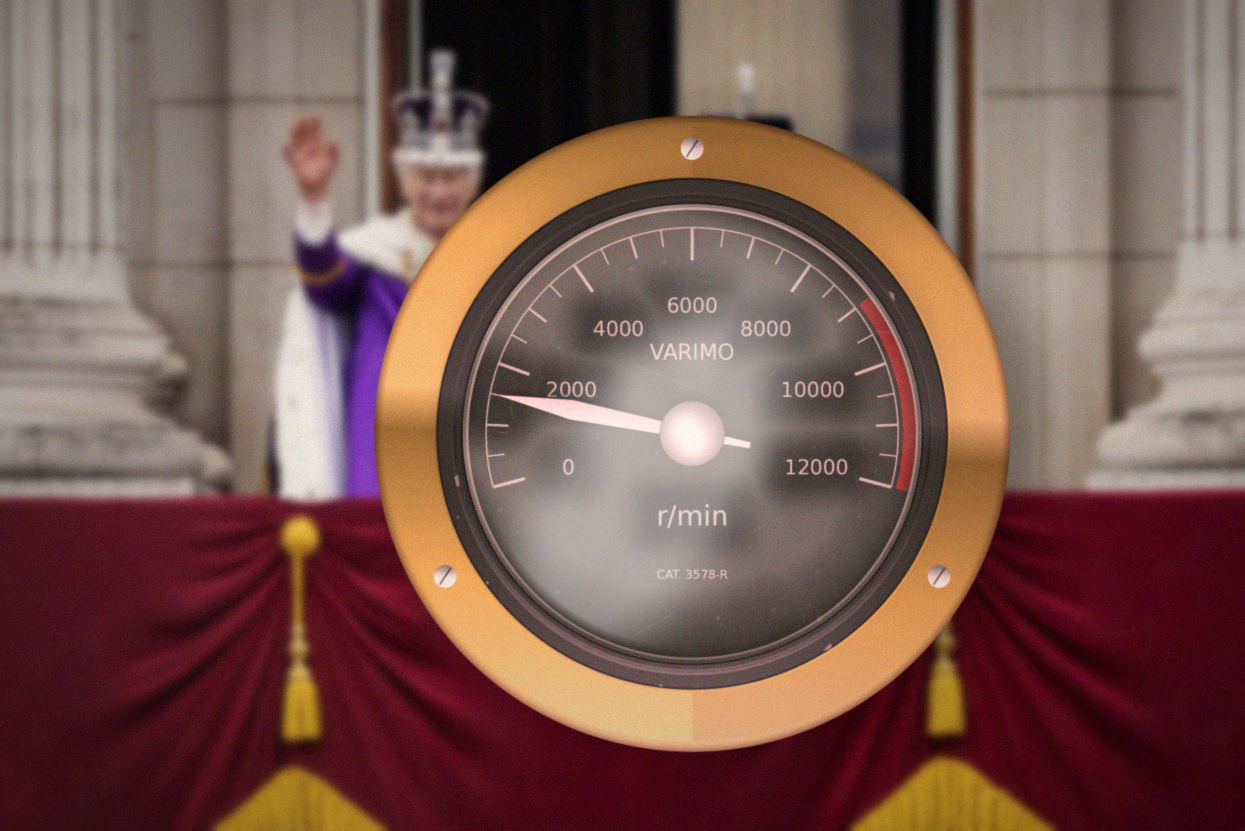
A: 1500 rpm
